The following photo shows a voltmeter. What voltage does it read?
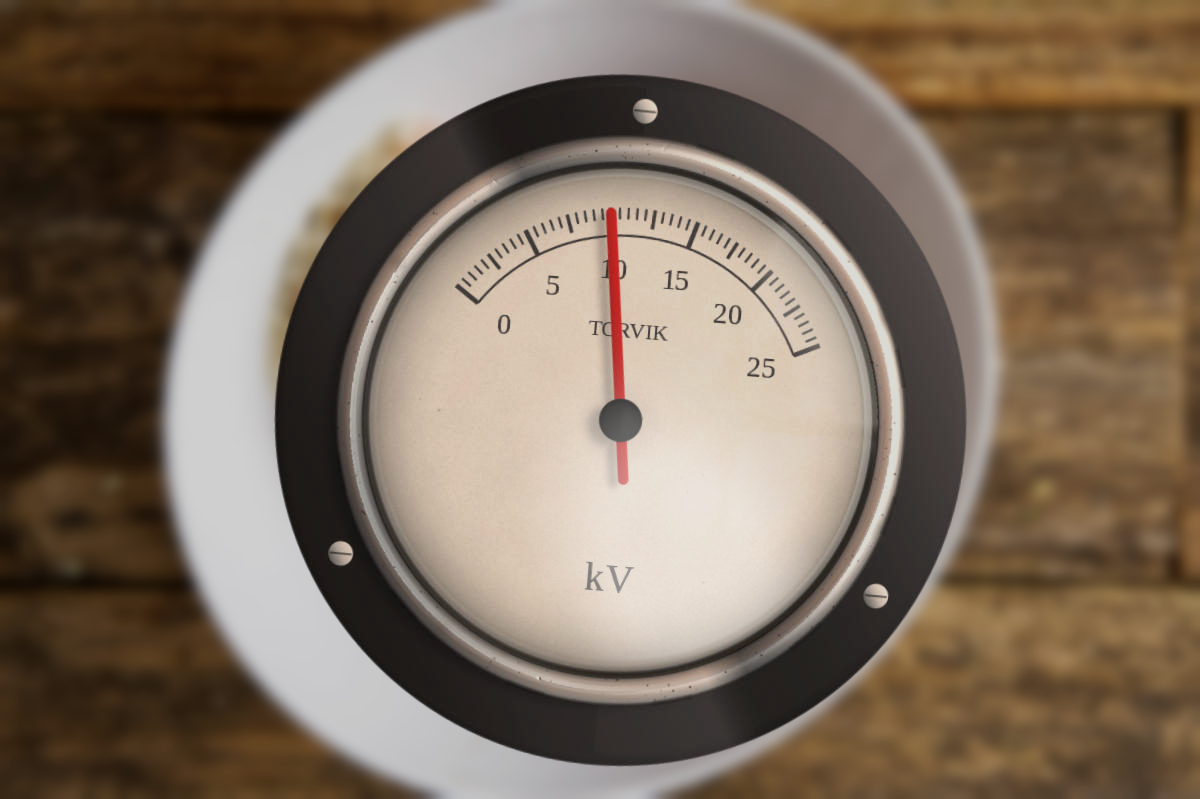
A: 10 kV
